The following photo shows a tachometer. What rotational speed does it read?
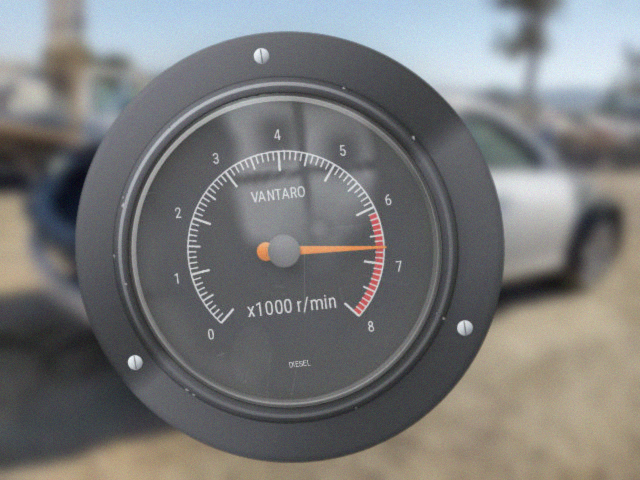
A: 6700 rpm
